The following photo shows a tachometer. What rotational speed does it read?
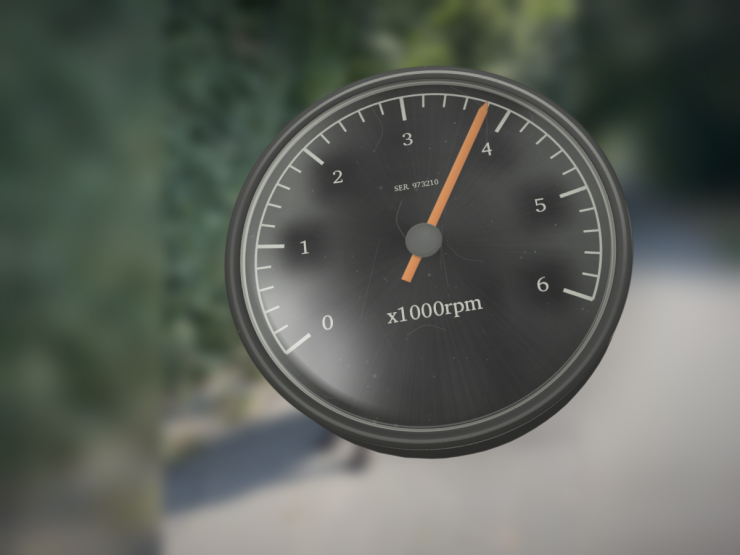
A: 3800 rpm
